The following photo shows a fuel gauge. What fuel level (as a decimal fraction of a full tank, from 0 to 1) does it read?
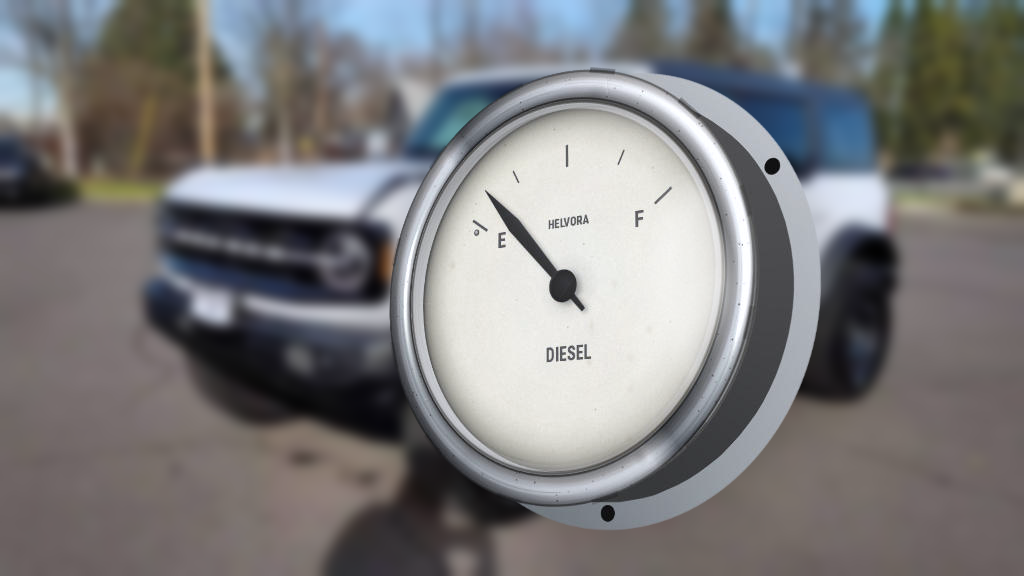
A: 0.125
